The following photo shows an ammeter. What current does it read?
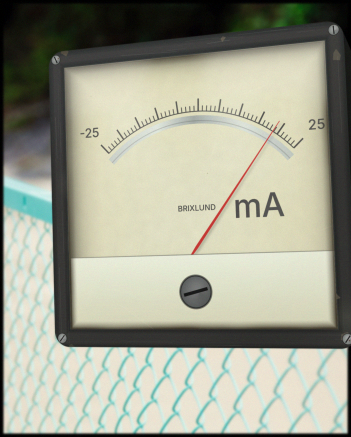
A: 19 mA
